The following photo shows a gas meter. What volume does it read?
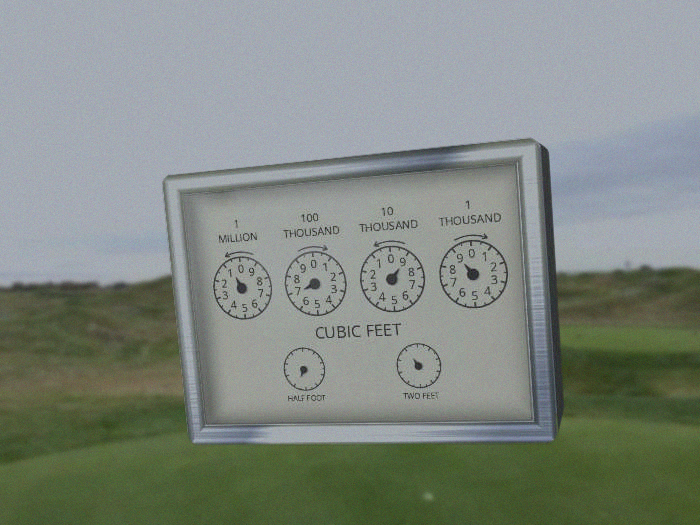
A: 68900 ft³
